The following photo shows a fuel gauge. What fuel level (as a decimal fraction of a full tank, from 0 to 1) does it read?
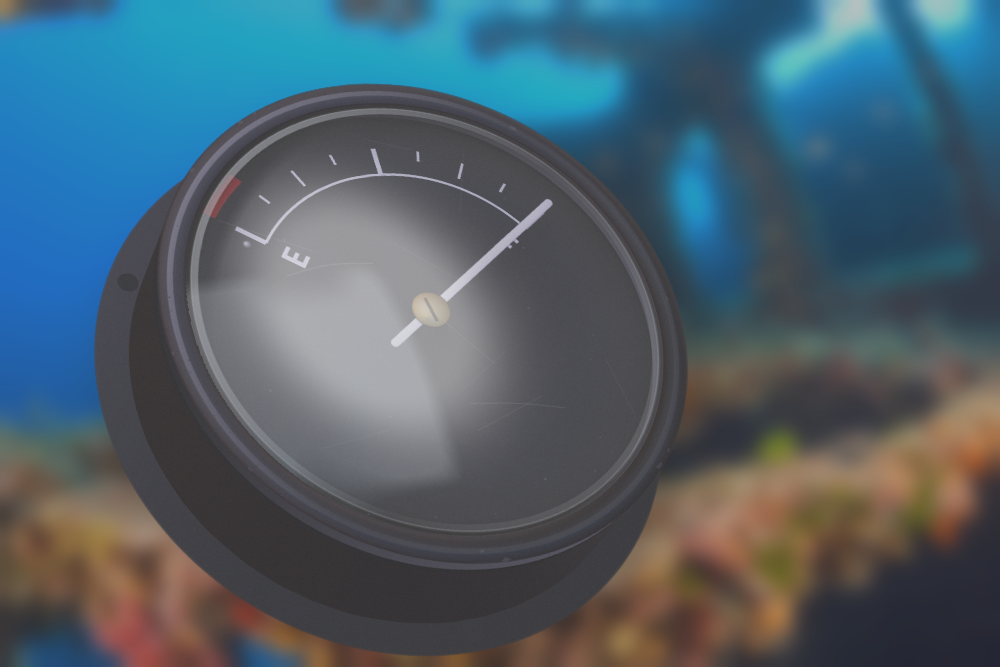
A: 1
